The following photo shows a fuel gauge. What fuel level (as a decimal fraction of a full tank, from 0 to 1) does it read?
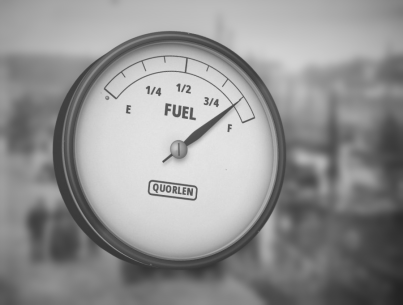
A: 0.875
